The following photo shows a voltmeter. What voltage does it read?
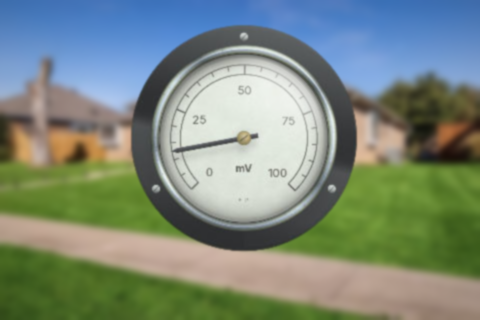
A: 12.5 mV
